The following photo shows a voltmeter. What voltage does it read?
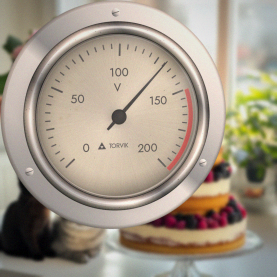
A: 130 V
